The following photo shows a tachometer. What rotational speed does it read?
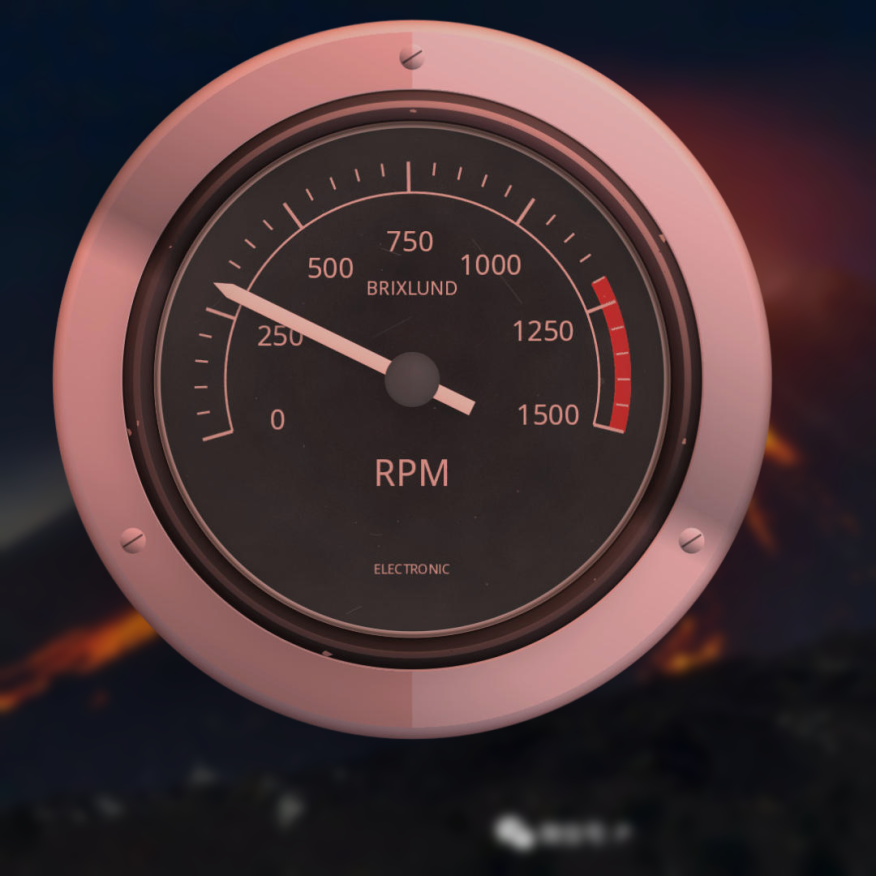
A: 300 rpm
